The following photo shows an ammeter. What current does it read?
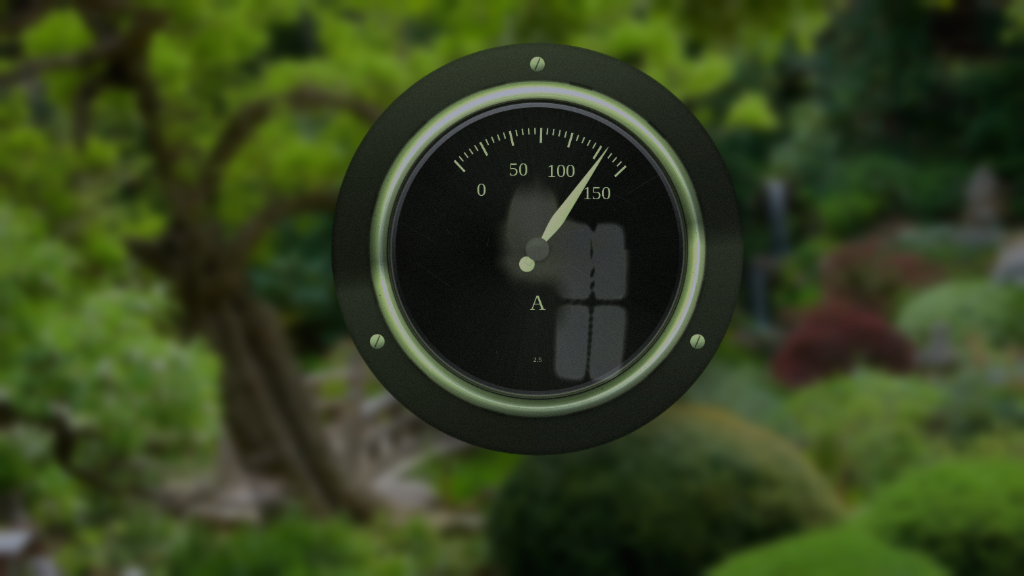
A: 130 A
